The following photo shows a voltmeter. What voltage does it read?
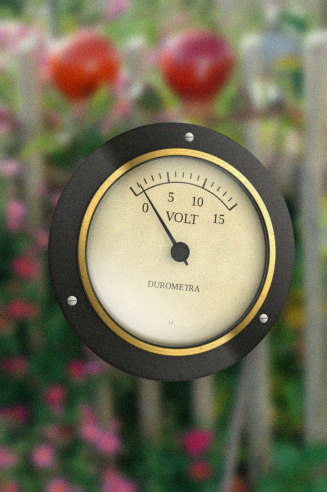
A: 1 V
